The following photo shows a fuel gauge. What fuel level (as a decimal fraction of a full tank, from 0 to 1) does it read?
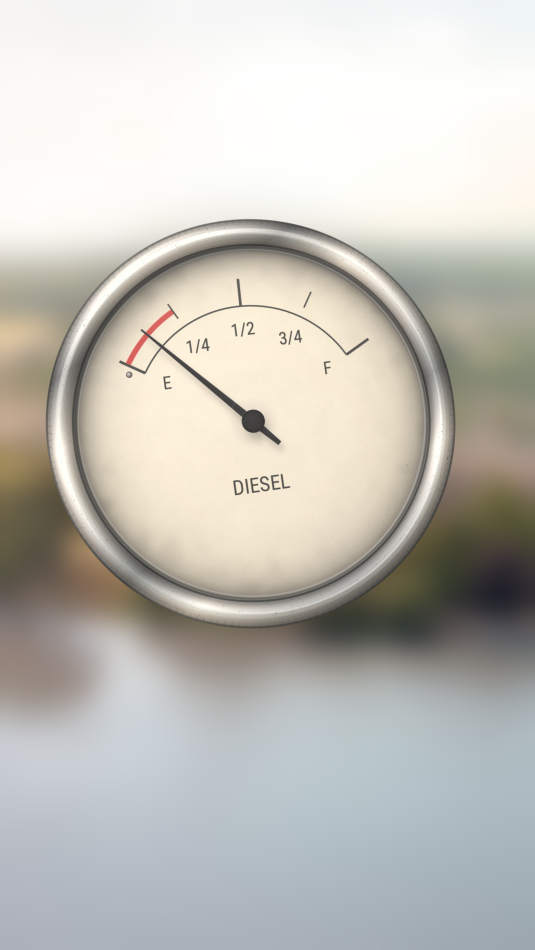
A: 0.125
